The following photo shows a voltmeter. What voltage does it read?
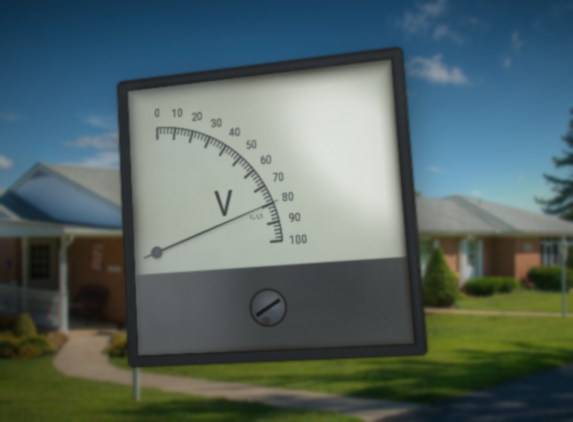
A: 80 V
